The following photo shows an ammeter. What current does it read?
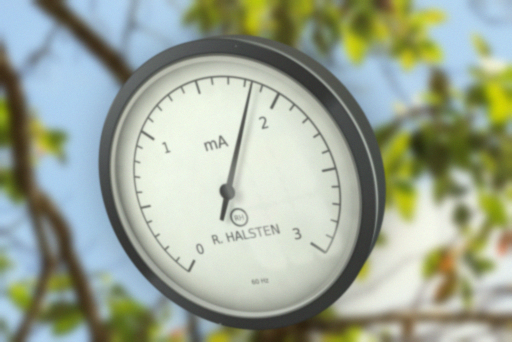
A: 1.85 mA
